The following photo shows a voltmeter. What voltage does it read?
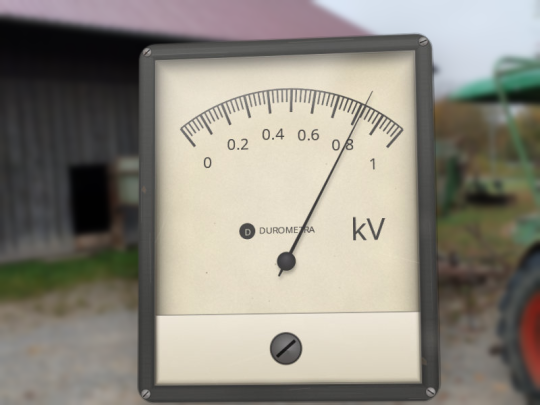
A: 0.82 kV
